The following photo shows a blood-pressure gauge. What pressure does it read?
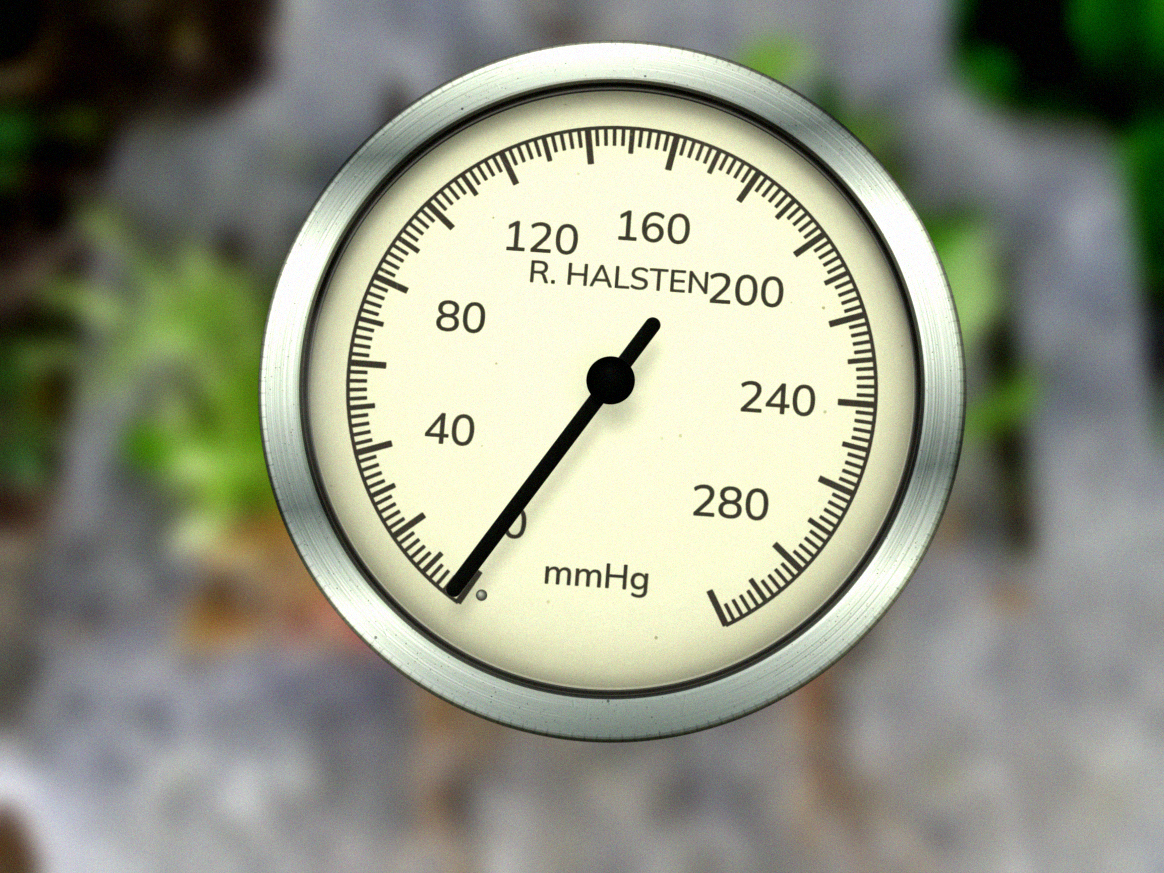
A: 2 mmHg
